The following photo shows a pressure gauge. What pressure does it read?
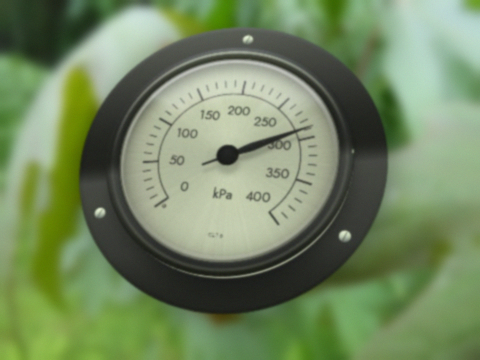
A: 290 kPa
